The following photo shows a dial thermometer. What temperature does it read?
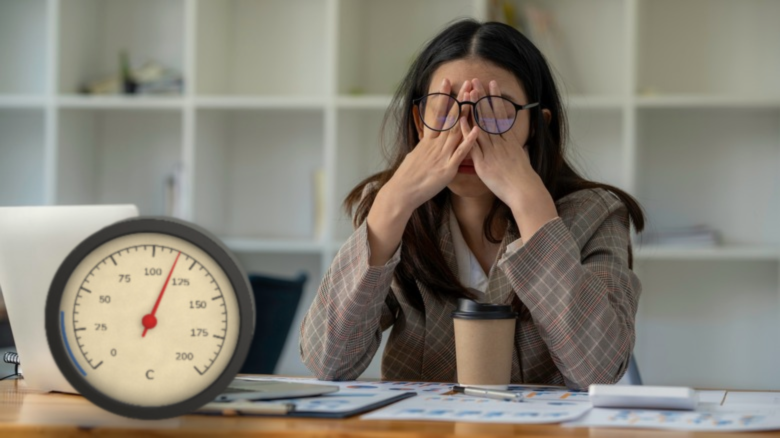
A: 115 °C
